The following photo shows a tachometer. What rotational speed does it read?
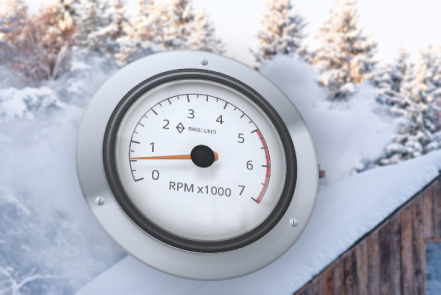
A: 500 rpm
